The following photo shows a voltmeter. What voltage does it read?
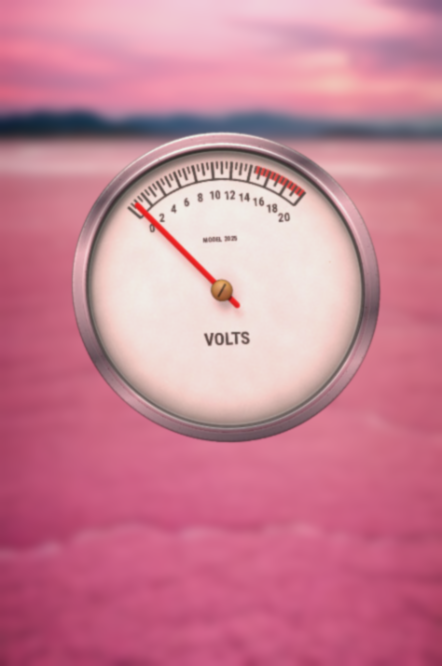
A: 1 V
